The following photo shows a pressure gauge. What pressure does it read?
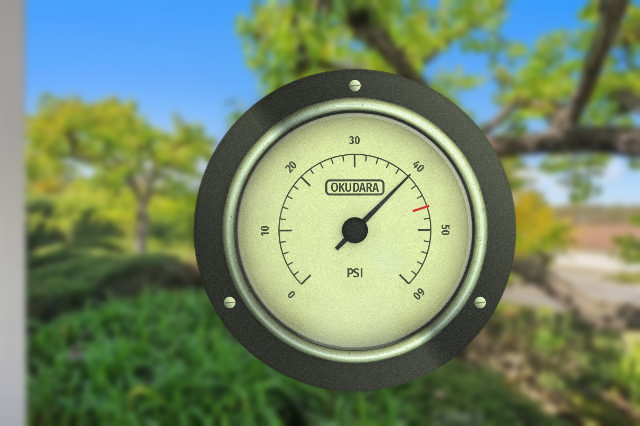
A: 40 psi
